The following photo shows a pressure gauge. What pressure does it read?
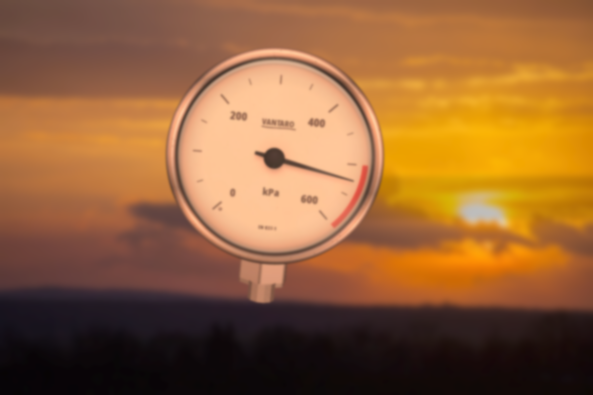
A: 525 kPa
